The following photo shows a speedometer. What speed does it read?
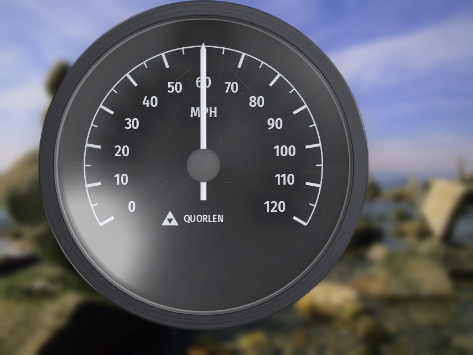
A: 60 mph
